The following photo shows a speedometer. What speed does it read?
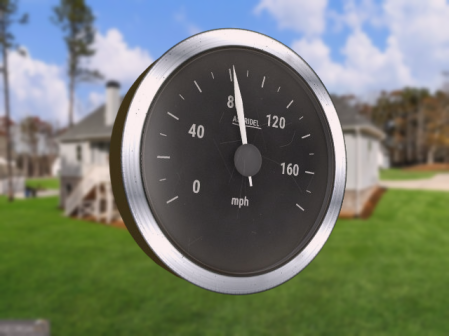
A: 80 mph
